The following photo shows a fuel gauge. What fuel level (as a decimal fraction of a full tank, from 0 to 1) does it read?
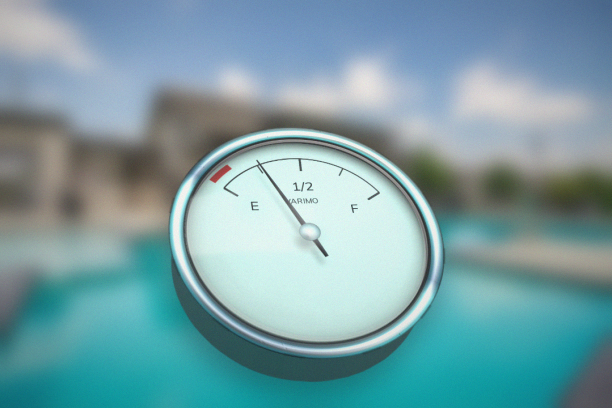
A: 0.25
